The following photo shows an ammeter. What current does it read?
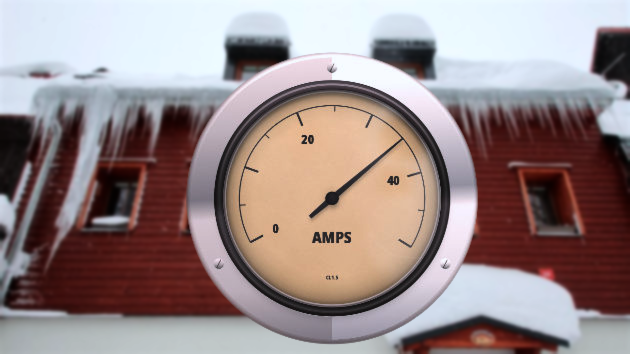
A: 35 A
